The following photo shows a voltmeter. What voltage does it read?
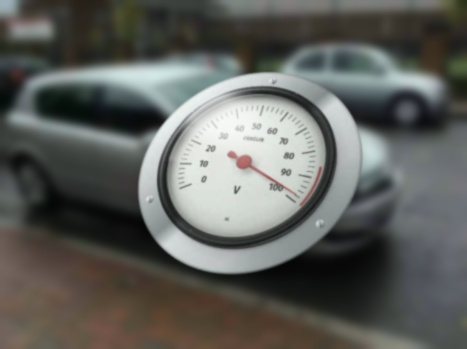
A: 98 V
